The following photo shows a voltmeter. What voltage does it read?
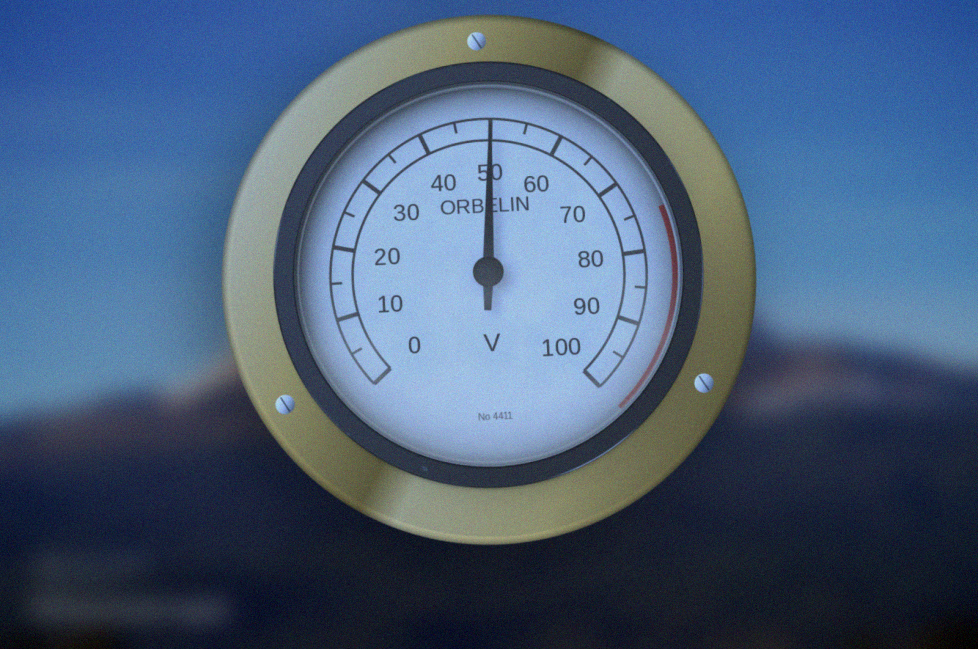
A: 50 V
